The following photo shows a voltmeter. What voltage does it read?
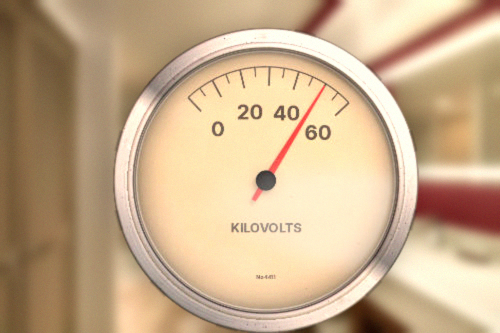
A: 50 kV
